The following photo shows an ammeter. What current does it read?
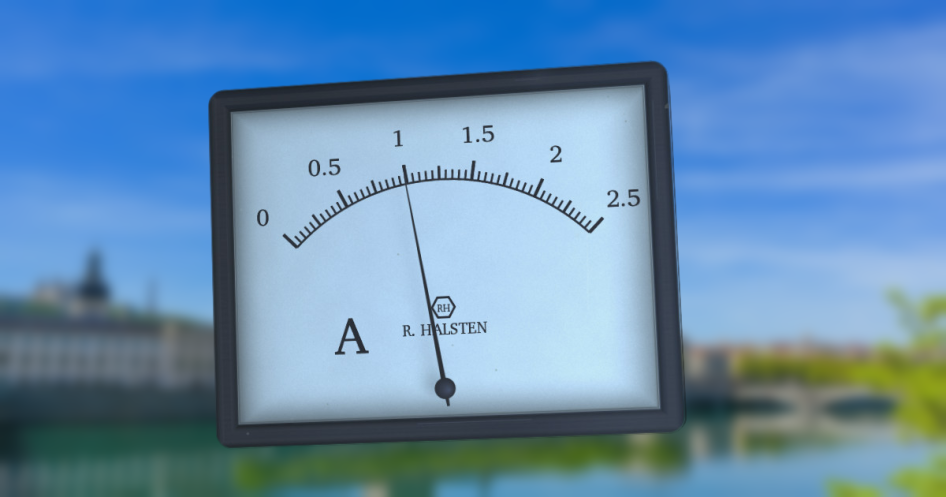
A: 1 A
